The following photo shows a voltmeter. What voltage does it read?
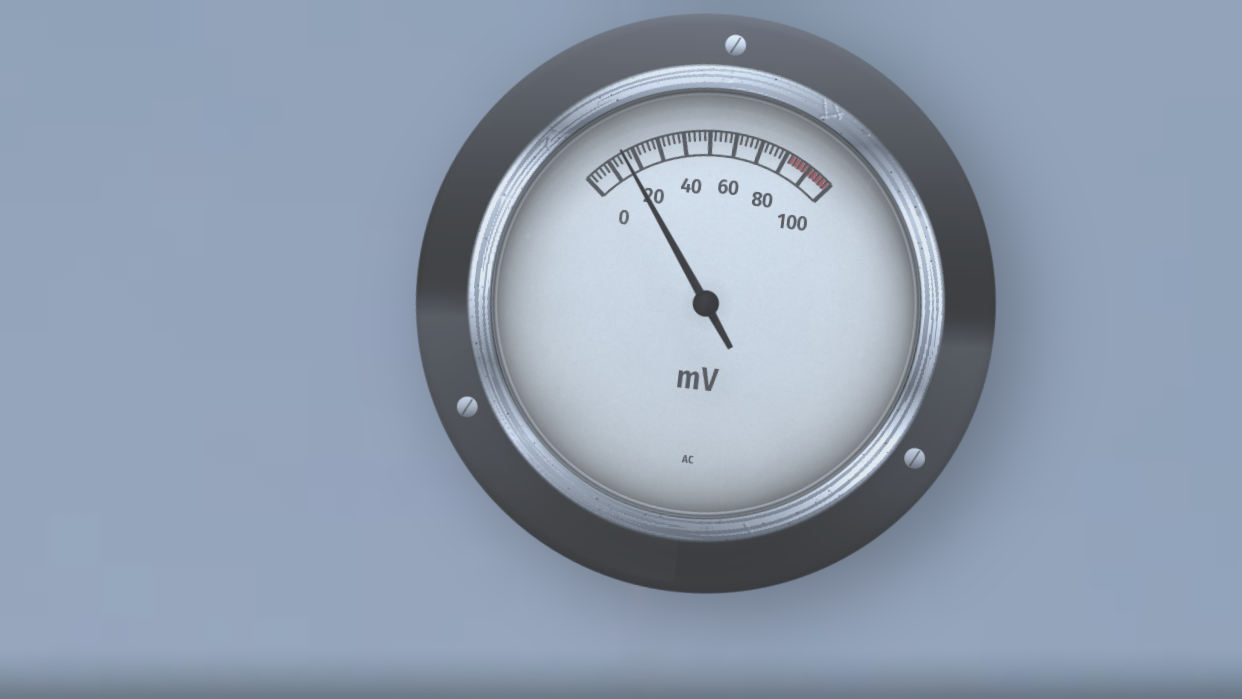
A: 16 mV
